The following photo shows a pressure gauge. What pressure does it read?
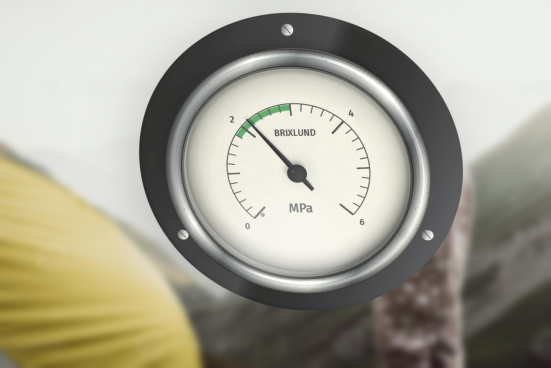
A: 2.2 MPa
